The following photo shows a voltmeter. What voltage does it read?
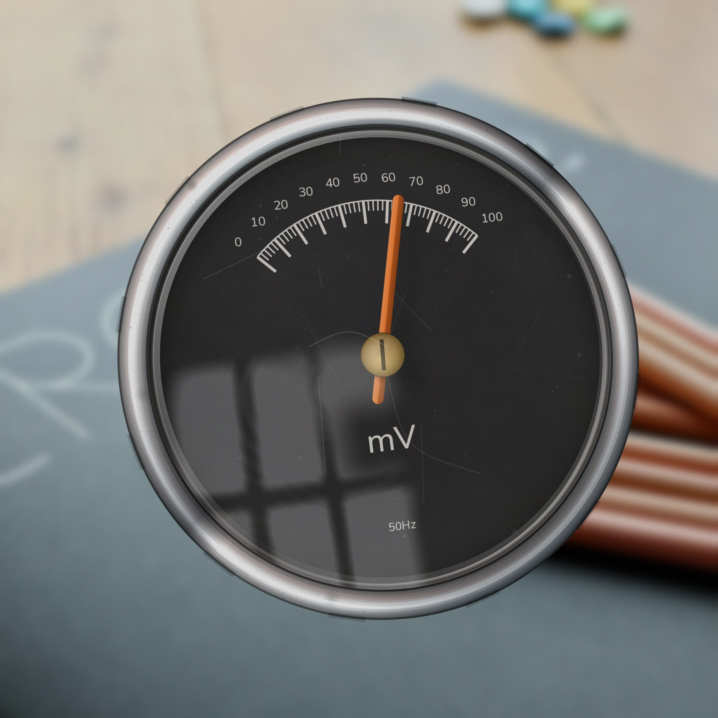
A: 64 mV
